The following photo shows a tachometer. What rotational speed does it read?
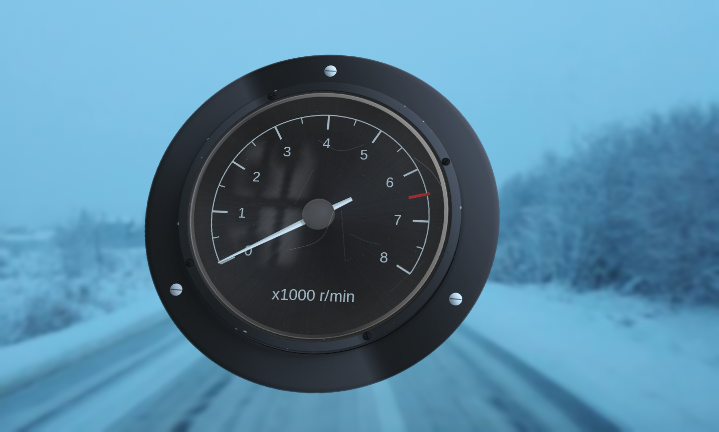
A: 0 rpm
